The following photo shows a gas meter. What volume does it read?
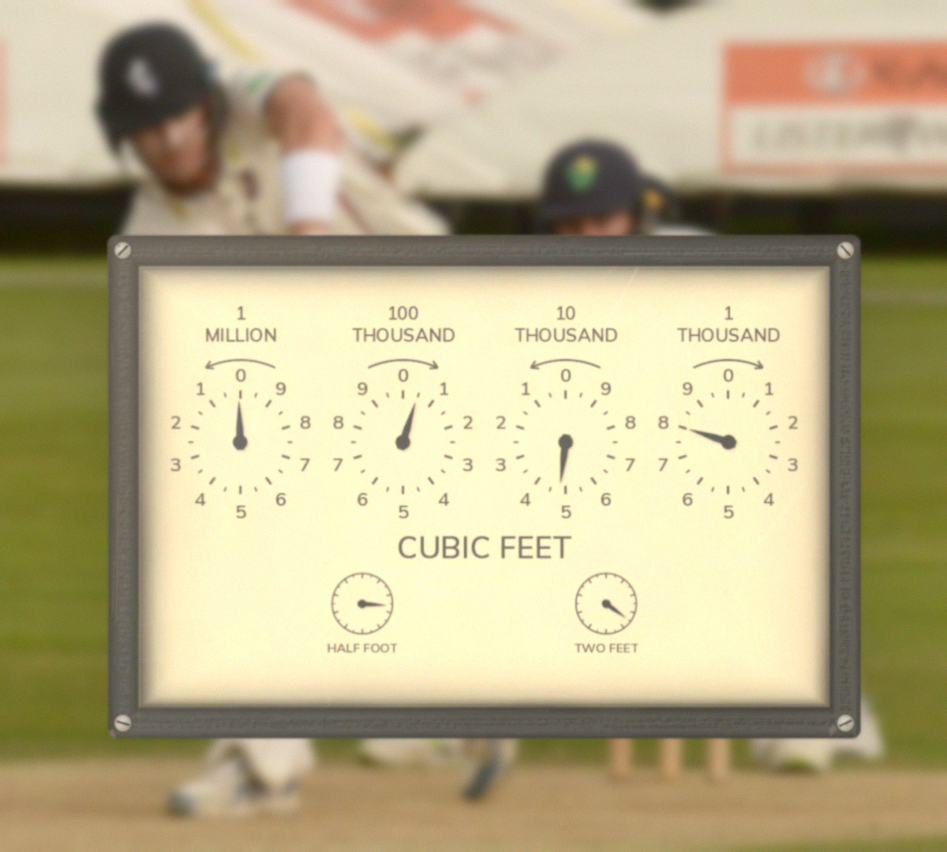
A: 4800 ft³
